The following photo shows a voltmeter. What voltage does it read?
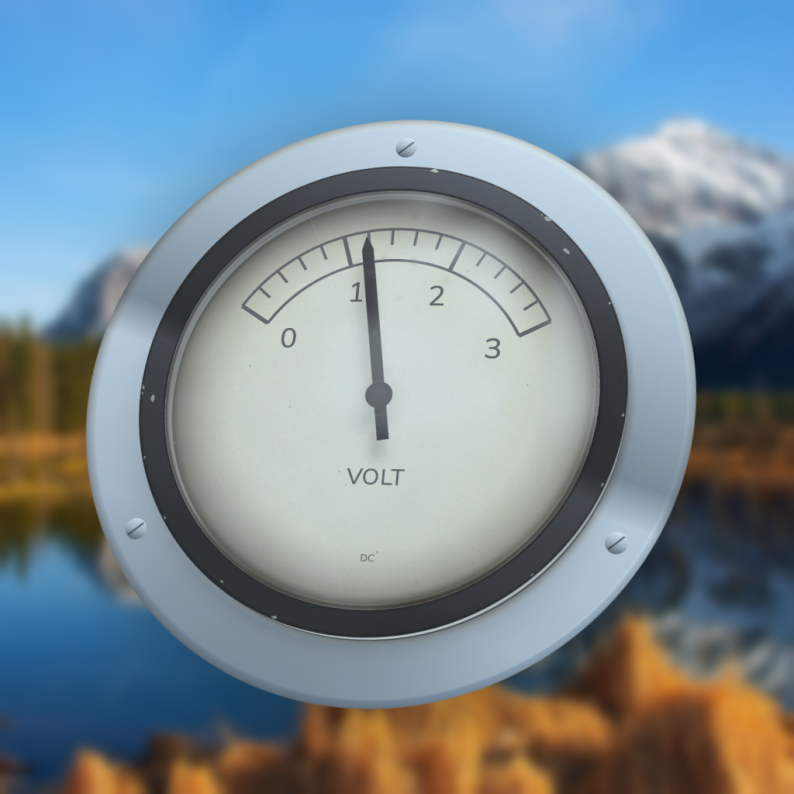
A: 1.2 V
